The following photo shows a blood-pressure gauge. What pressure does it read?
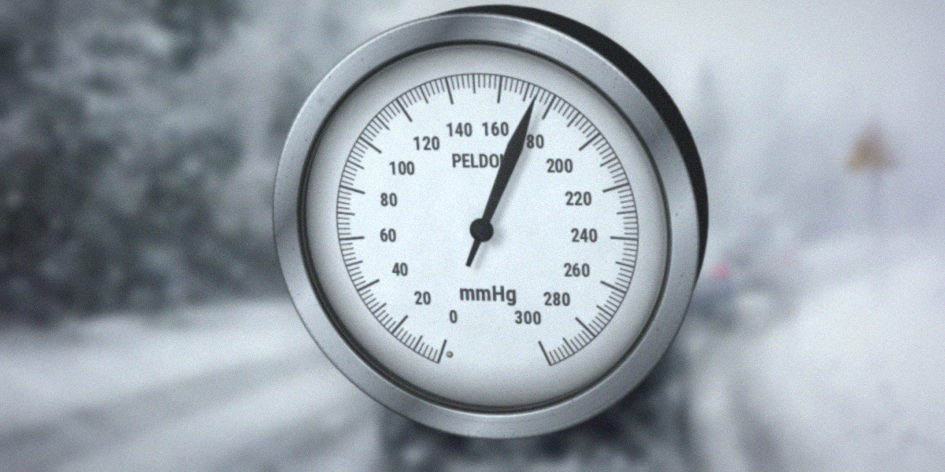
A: 174 mmHg
